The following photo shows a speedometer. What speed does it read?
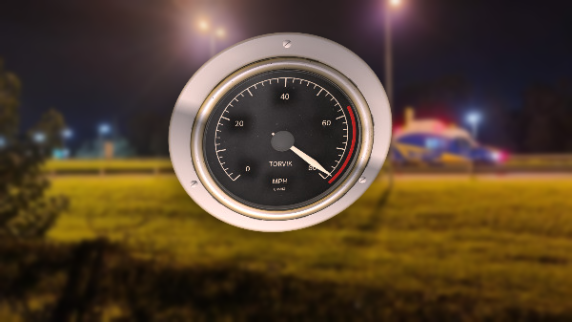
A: 78 mph
